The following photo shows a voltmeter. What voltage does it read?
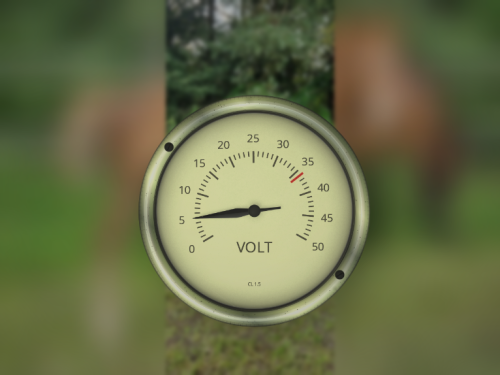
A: 5 V
